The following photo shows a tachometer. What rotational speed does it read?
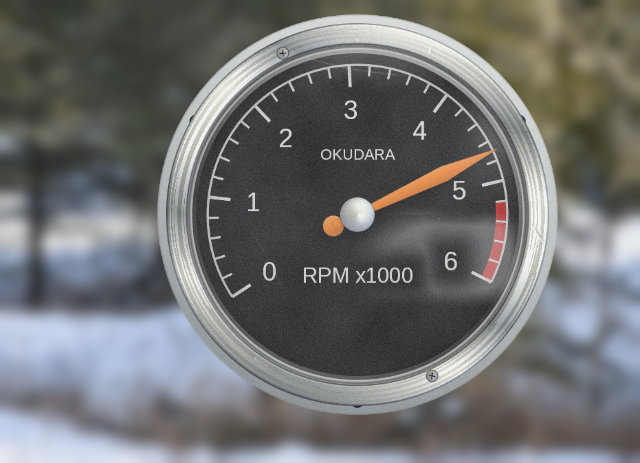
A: 4700 rpm
